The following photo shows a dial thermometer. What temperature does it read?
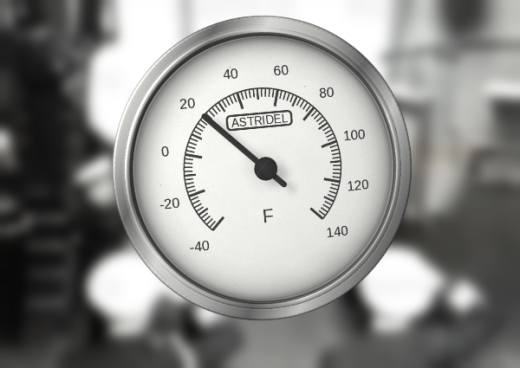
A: 20 °F
